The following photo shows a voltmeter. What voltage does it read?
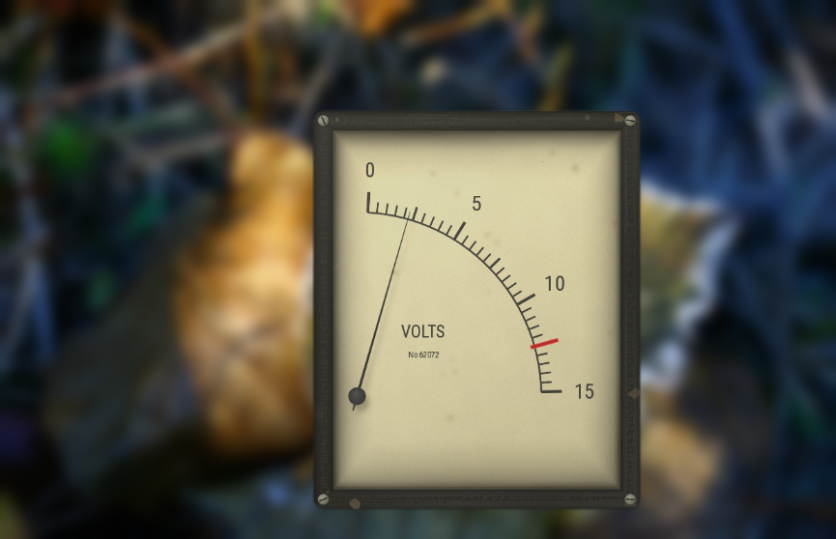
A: 2.25 V
